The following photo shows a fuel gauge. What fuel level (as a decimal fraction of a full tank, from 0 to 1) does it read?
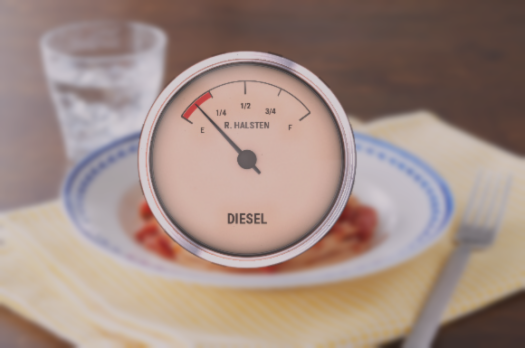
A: 0.125
